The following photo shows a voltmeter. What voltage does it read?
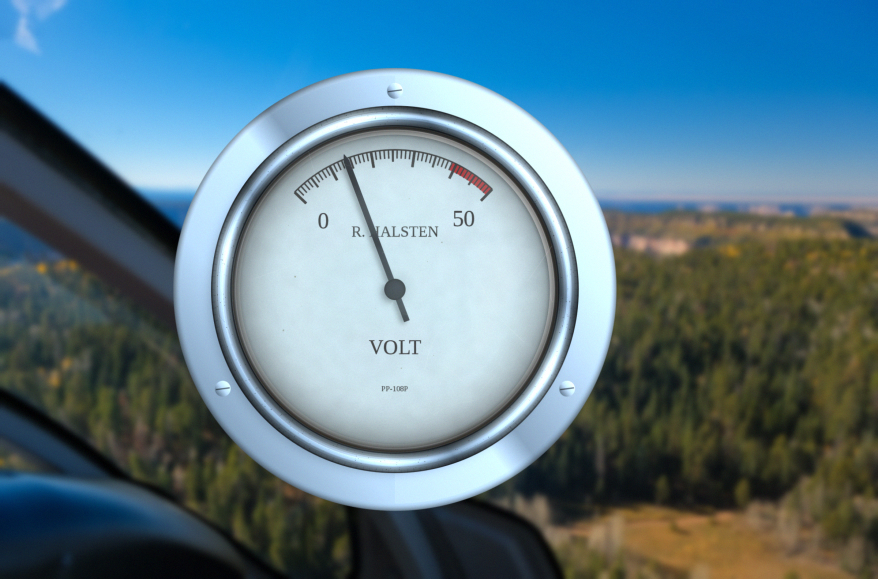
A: 14 V
